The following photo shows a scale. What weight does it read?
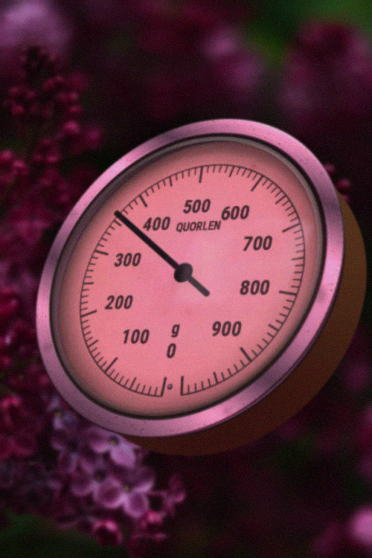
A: 360 g
